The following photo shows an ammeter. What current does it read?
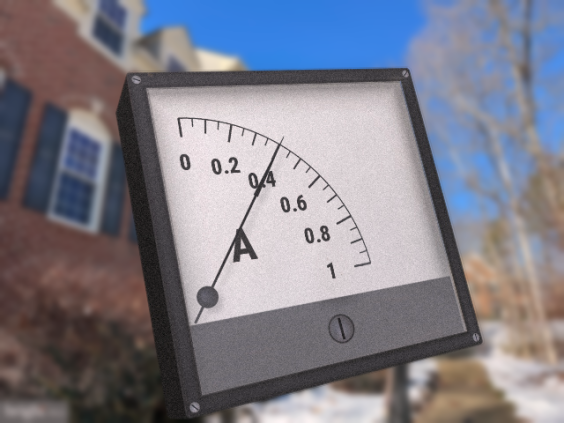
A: 0.4 A
